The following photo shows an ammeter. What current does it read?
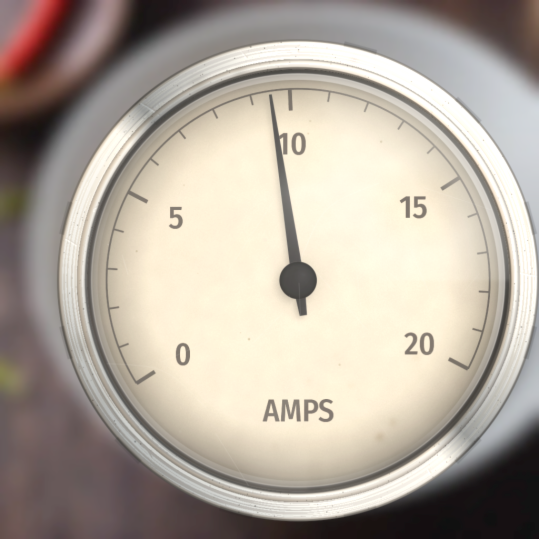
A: 9.5 A
